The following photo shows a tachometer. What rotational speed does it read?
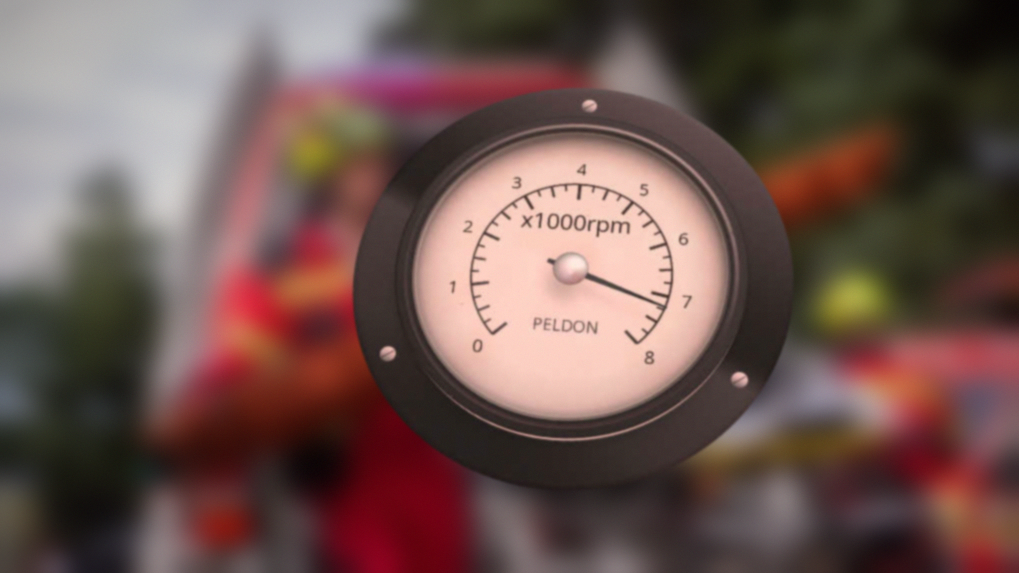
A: 7250 rpm
